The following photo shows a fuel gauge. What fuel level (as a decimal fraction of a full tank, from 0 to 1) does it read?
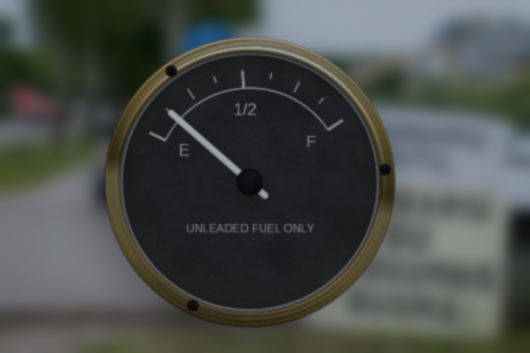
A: 0.125
